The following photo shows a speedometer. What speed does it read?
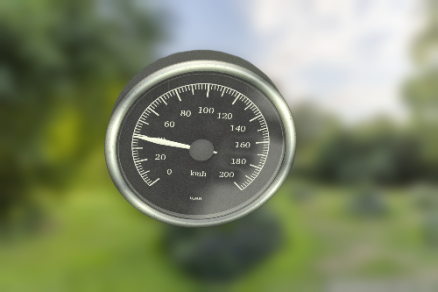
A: 40 km/h
